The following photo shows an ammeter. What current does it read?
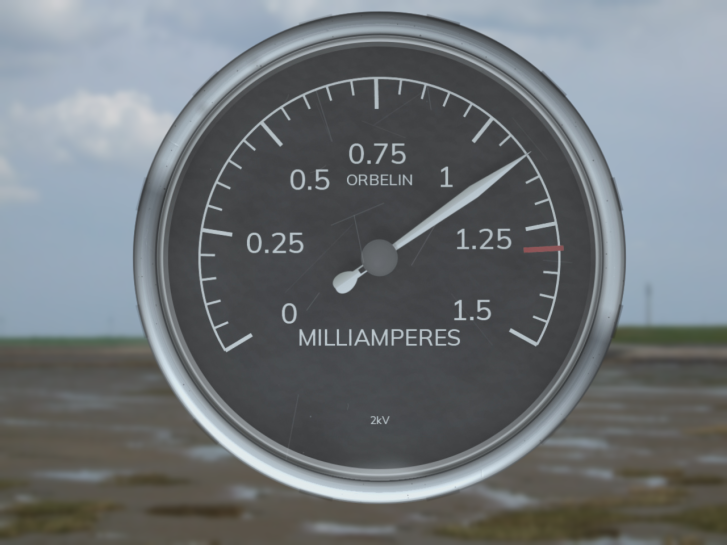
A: 1.1 mA
